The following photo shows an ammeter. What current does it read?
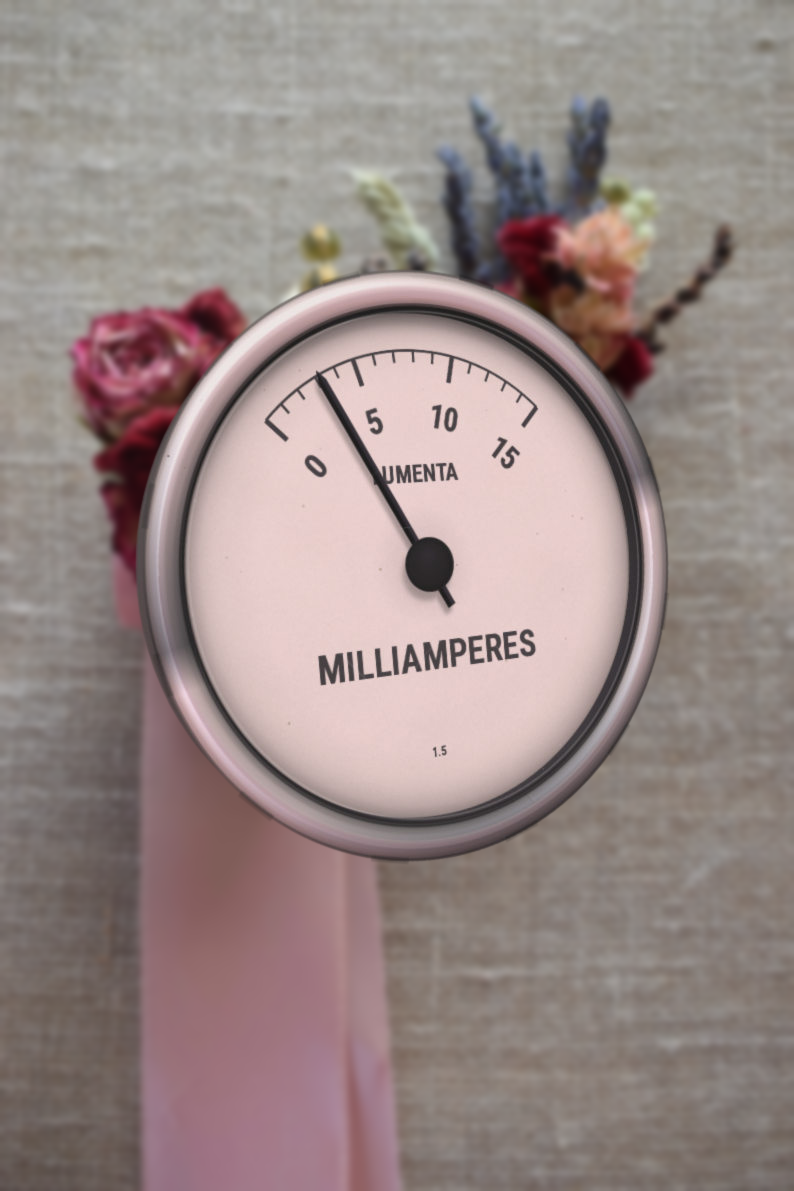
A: 3 mA
